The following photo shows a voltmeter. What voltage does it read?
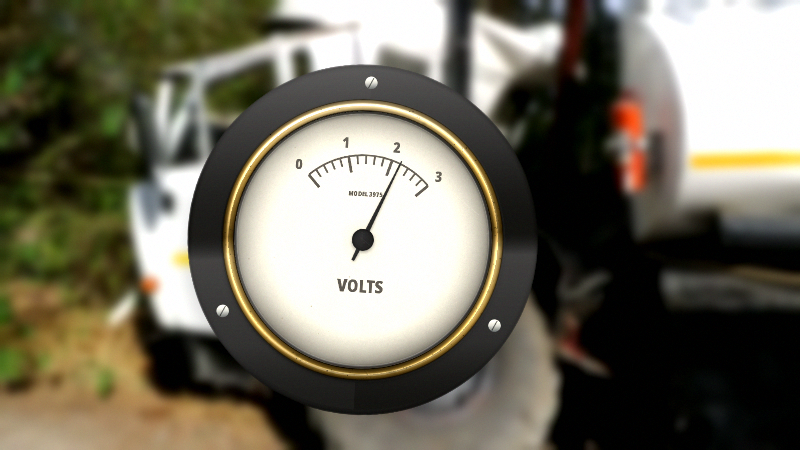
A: 2.2 V
